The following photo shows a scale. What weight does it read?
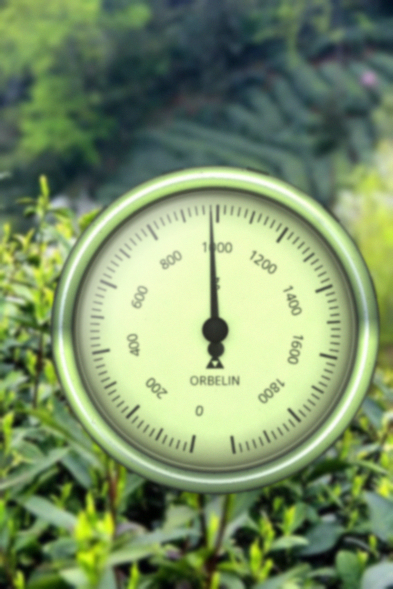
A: 980 g
